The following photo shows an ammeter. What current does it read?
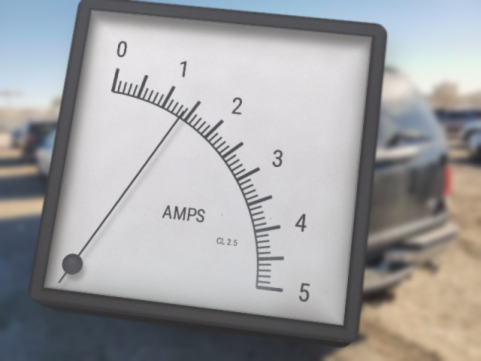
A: 1.4 A
